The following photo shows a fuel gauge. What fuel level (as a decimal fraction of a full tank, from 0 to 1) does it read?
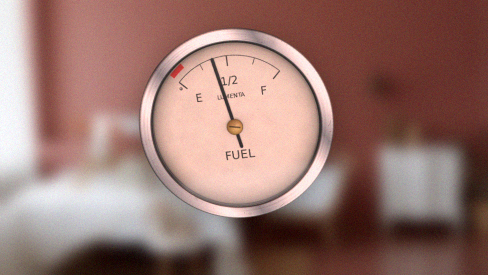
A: 0.375
